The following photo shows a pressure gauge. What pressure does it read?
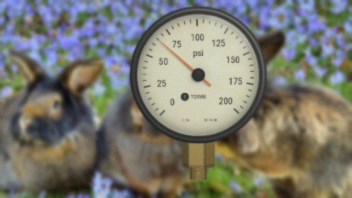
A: 65 psi
